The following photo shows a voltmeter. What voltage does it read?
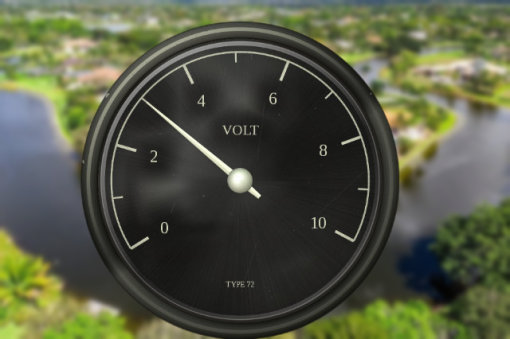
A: 3 V
